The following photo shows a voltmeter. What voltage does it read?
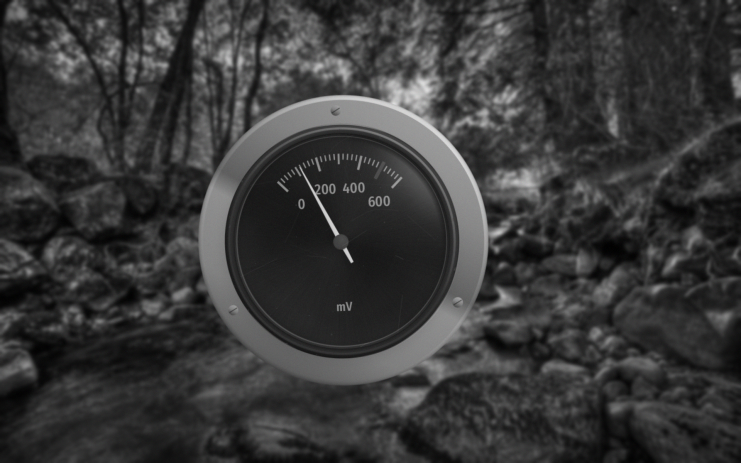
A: 120 mV
